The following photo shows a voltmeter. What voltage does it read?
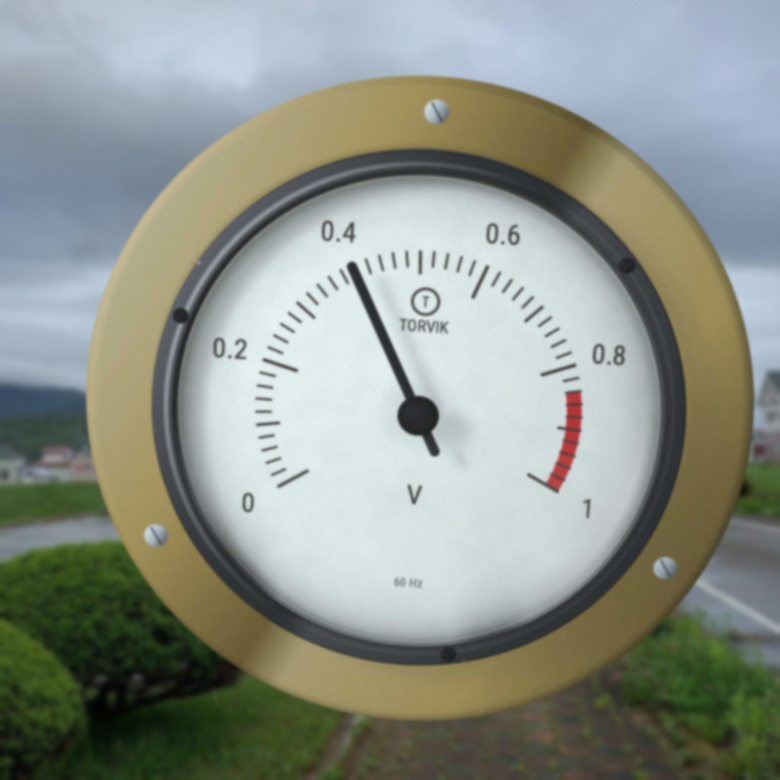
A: 0.4 V
